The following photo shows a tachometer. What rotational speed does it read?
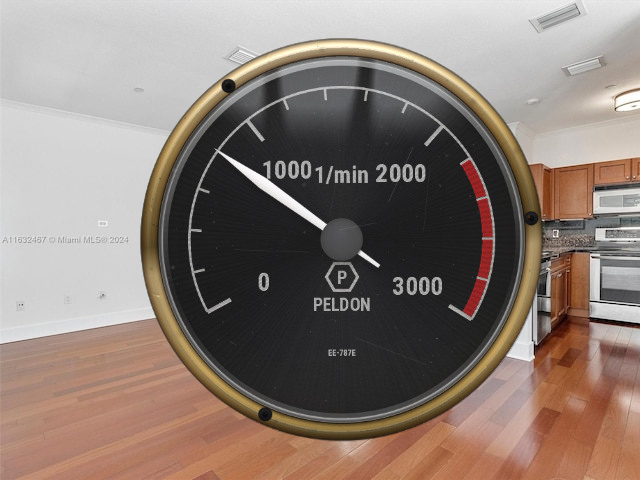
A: 800 rpm
